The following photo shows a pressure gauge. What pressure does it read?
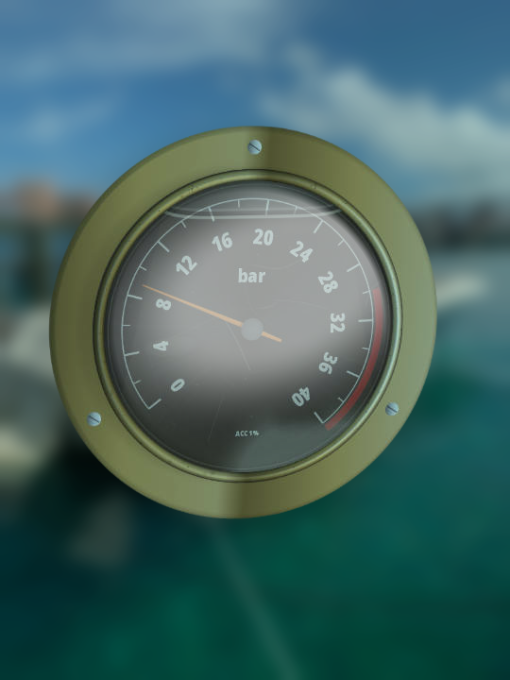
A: 9 bar
